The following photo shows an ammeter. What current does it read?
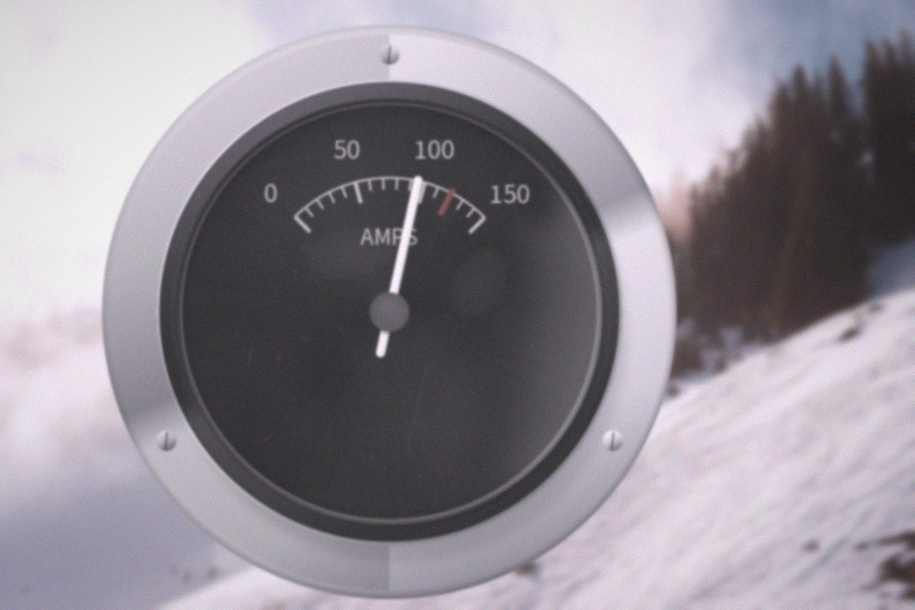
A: 95 A
